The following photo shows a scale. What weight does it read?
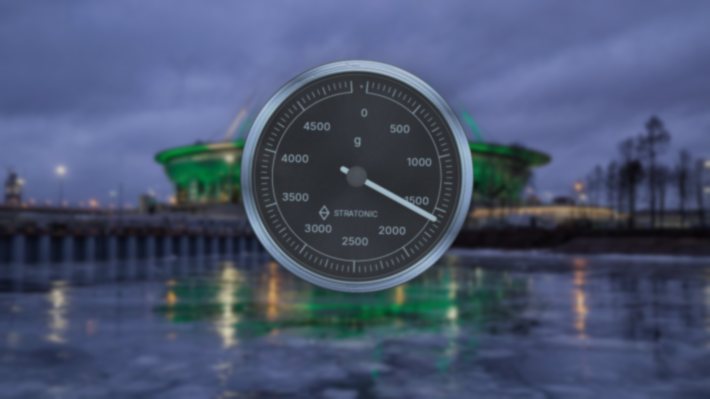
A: 1600 g
